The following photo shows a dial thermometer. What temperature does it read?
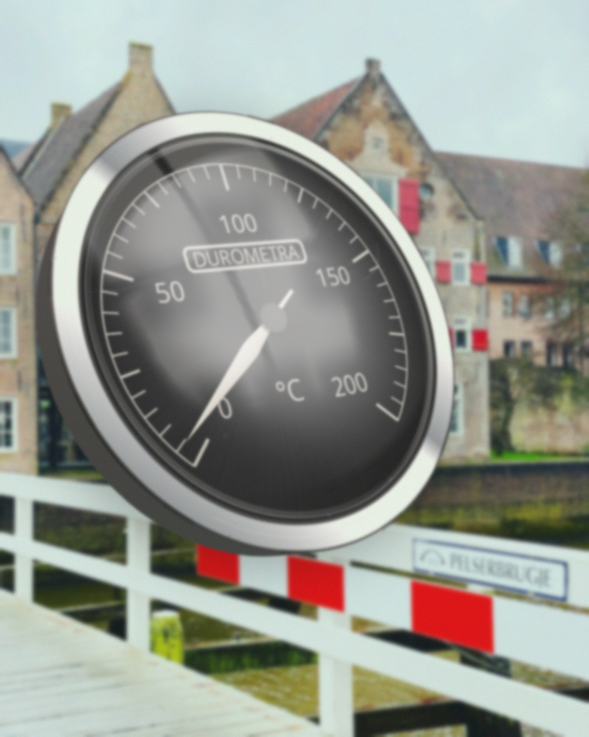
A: 5 °C
